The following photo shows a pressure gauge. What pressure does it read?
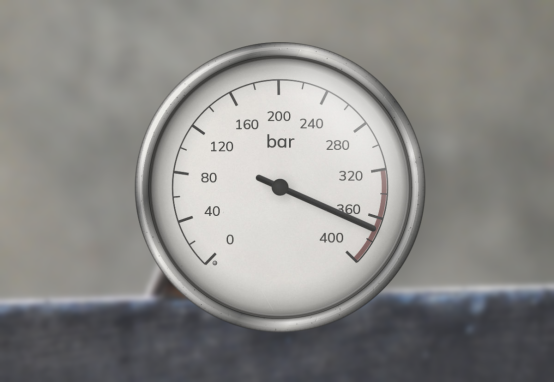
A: 370 bar
